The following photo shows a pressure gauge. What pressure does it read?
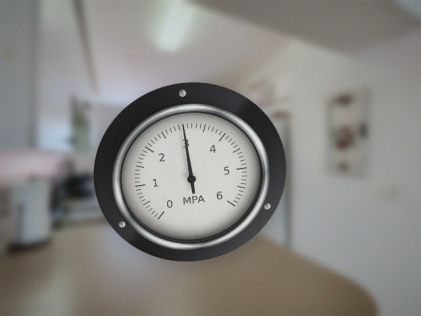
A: 3 MPa
